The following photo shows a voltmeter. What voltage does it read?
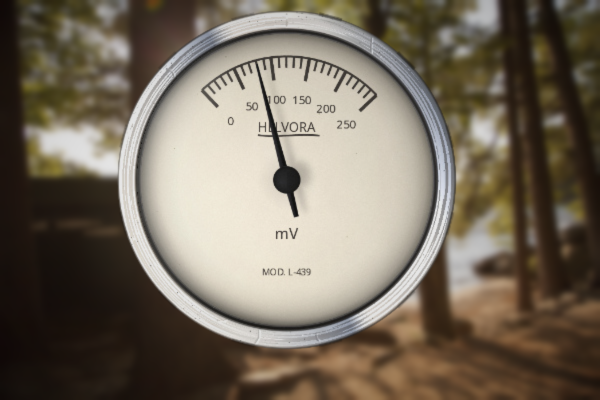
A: 80 mV
